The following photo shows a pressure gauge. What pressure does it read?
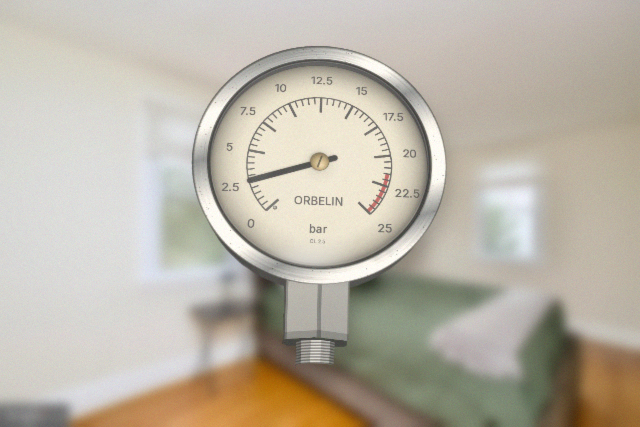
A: 2.5 bar
